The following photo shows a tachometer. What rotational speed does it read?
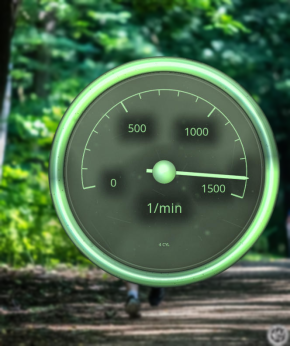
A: 1400 rpm
